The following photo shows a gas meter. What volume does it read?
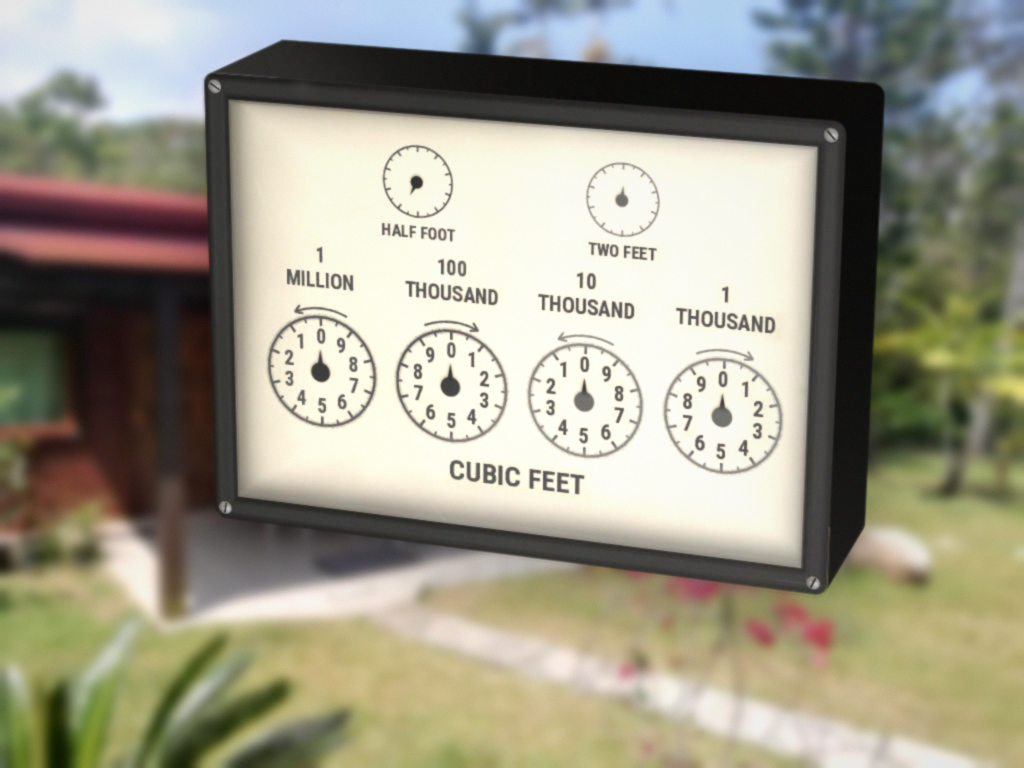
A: 0 ft³
